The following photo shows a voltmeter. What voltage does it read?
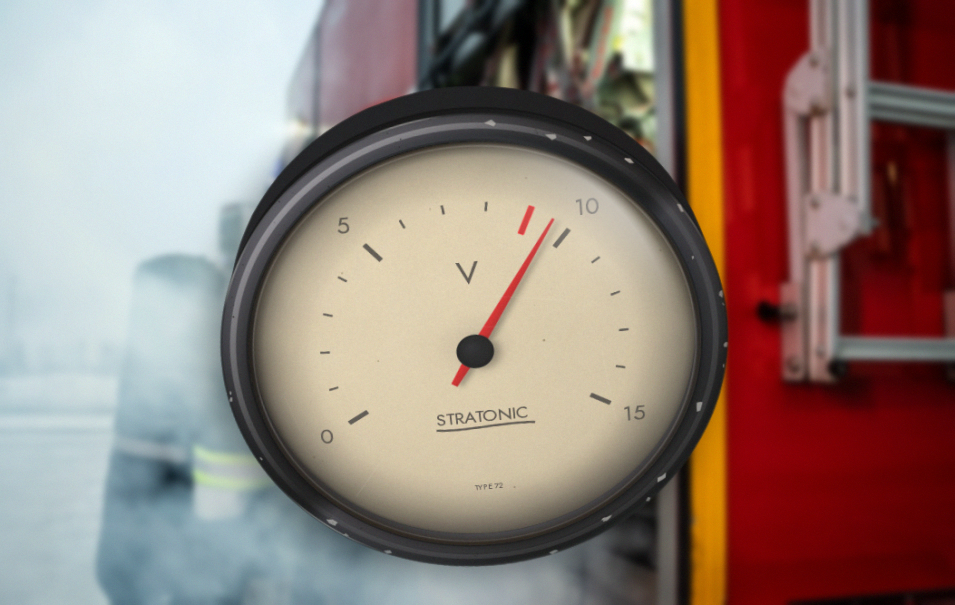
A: 9.5 V
